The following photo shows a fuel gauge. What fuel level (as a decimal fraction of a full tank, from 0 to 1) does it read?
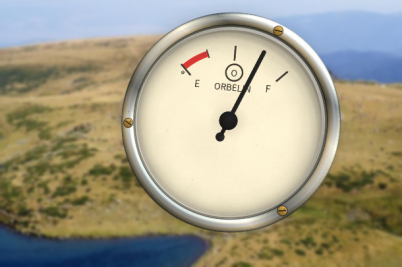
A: 0.75
